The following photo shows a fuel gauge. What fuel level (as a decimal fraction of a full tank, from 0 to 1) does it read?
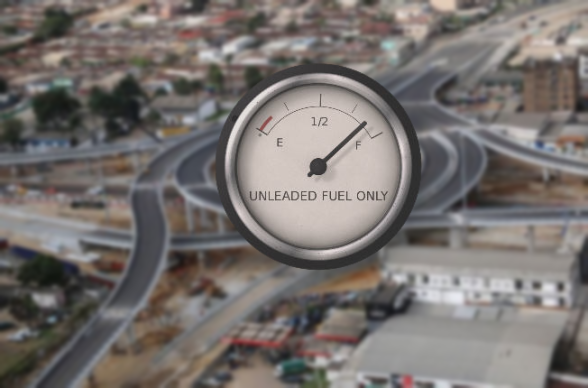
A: 0.875
